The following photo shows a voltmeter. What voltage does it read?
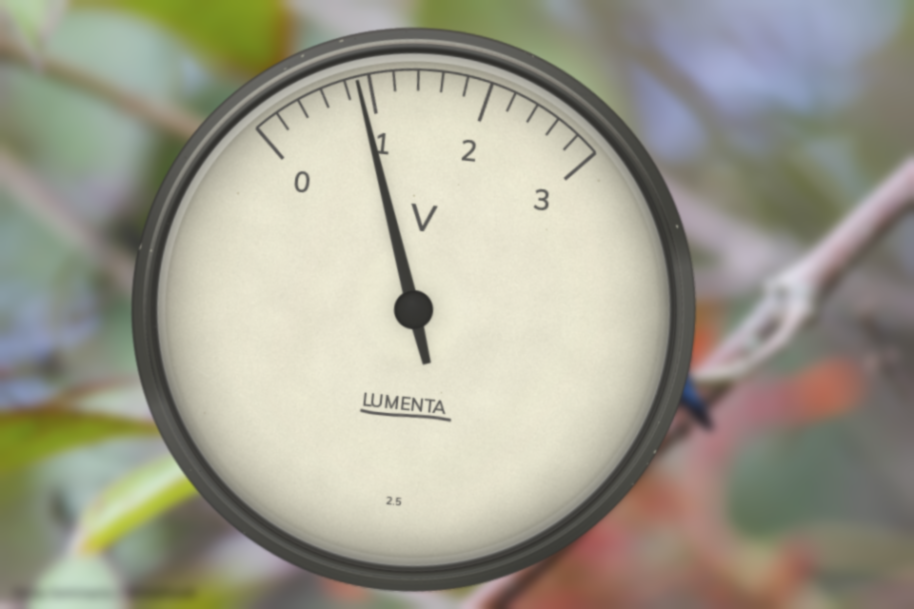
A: 0.9 V
